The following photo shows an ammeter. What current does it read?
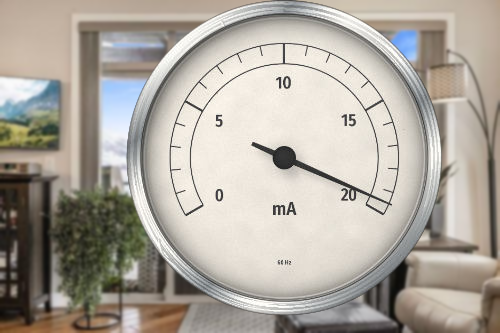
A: 19.5 mA
